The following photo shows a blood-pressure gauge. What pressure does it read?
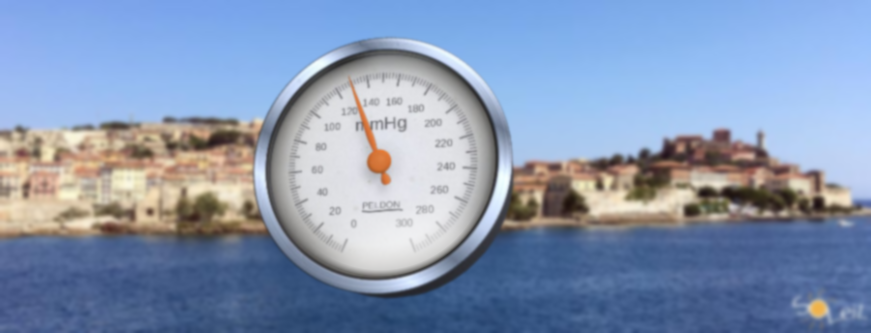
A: 130 mmHg
